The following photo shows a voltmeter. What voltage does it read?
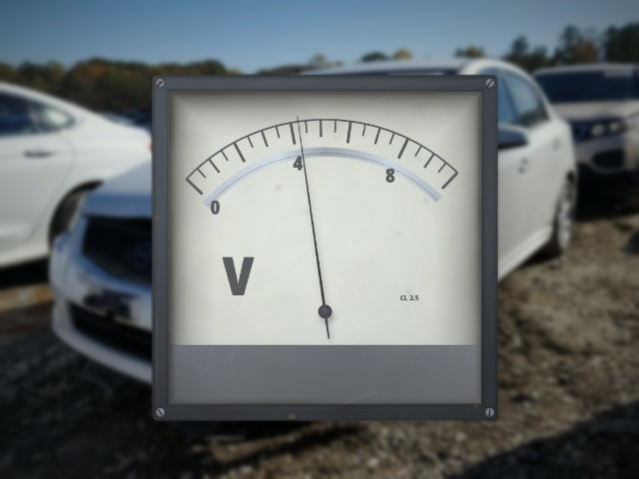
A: 4.25 V
